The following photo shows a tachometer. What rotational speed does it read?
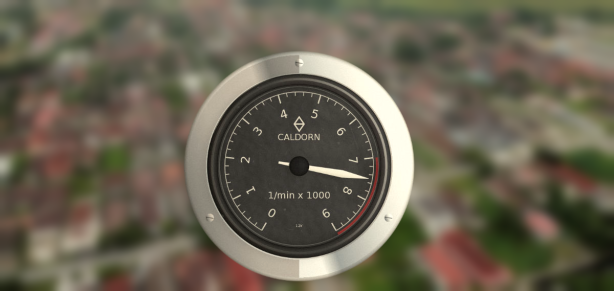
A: 7500 rpm
